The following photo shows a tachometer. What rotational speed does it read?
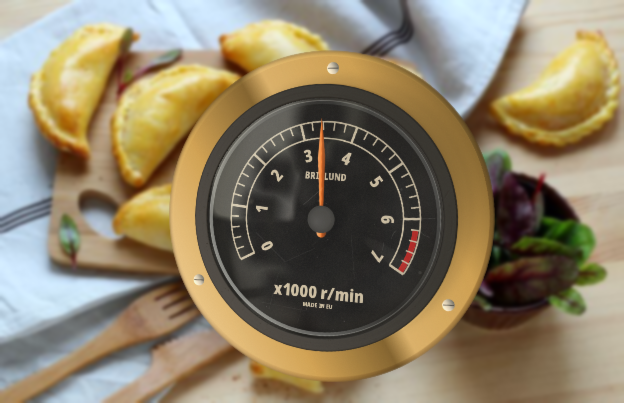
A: 3400 rpm
